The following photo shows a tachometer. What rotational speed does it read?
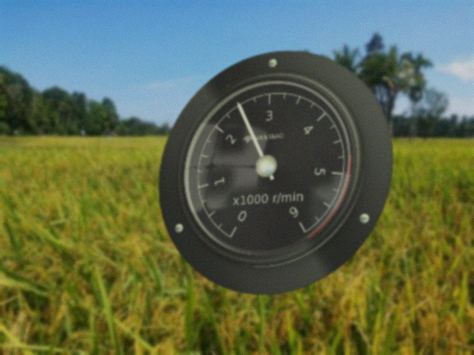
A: 2500 rpm
